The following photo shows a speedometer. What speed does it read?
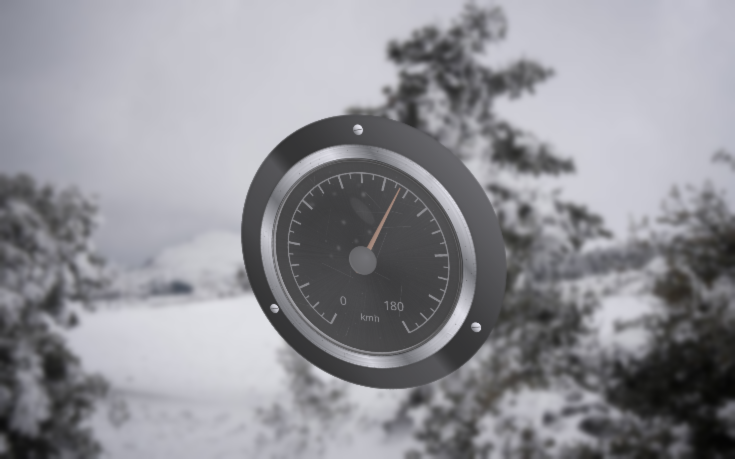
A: 107.5 km/h
